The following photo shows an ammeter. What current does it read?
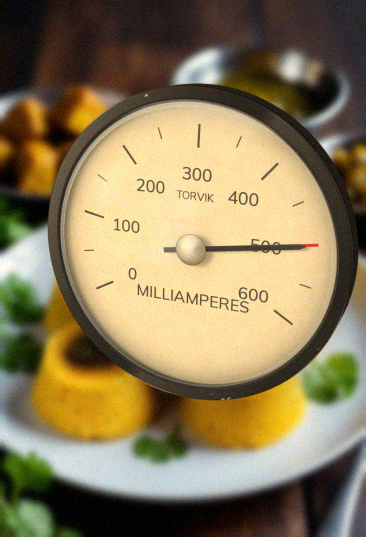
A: 500 mA
